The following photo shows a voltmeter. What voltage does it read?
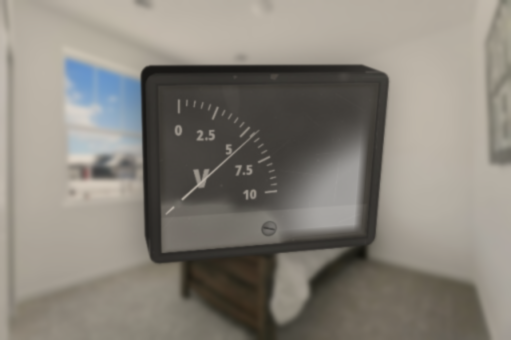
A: 5.5 V
